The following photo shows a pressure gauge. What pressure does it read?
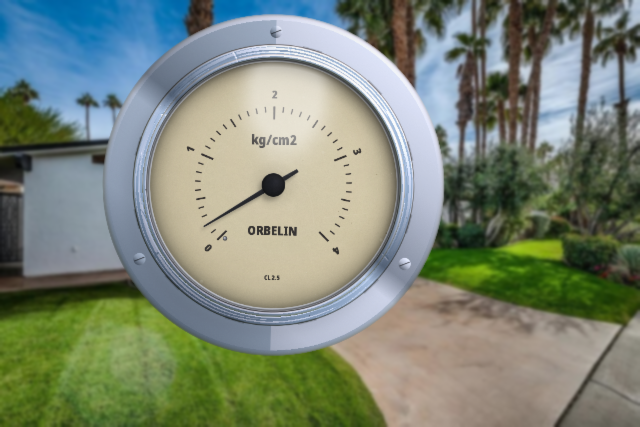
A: 0.2 kg/cm²
